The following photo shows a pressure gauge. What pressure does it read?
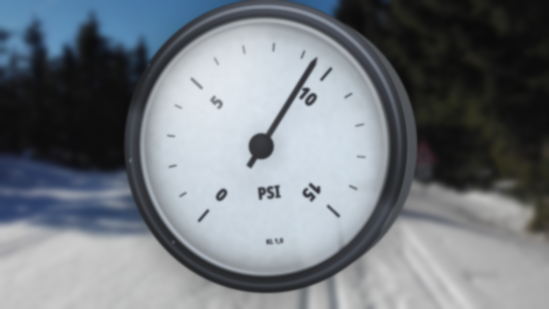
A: 9.5 psi
